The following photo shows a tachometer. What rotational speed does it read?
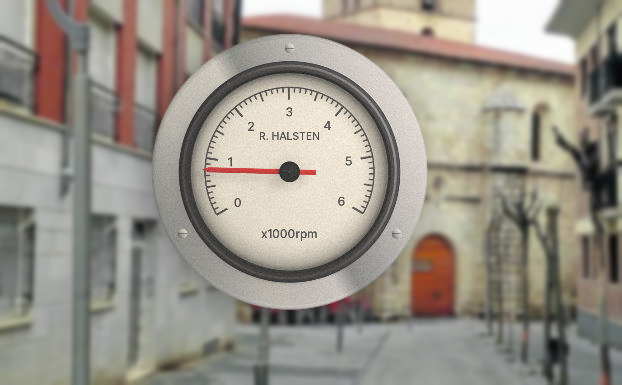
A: 800 rpm
